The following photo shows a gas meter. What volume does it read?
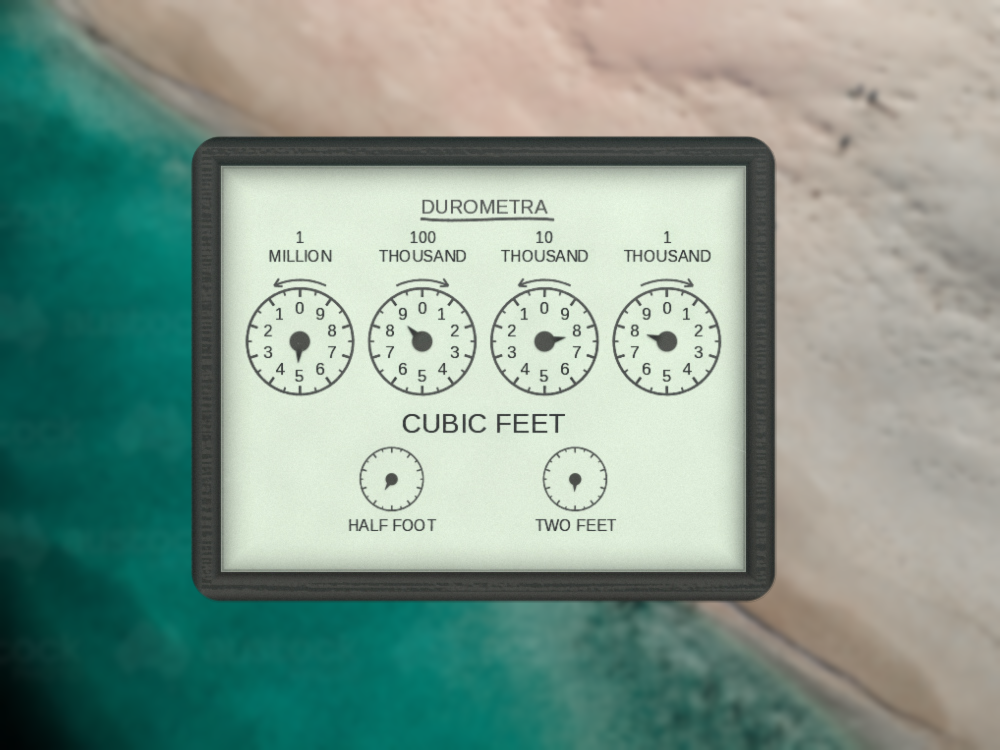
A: 487800 ft³
